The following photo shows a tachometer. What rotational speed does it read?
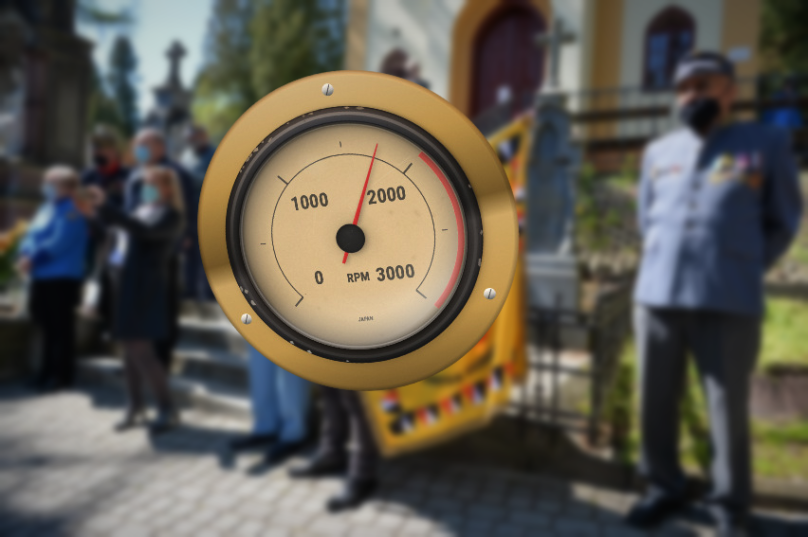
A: 1750 rpm
